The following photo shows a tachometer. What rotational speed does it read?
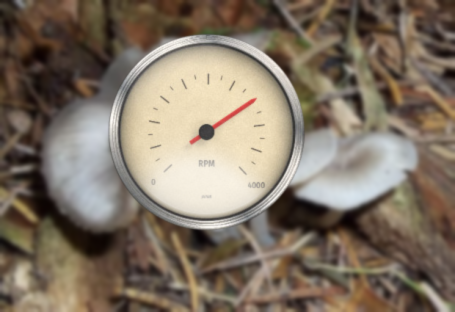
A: 2800 rpm
